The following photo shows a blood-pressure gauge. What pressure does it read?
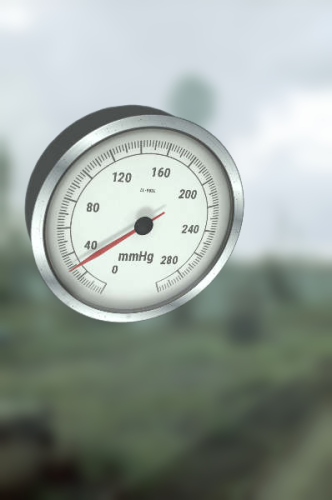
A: 30 mmHg
